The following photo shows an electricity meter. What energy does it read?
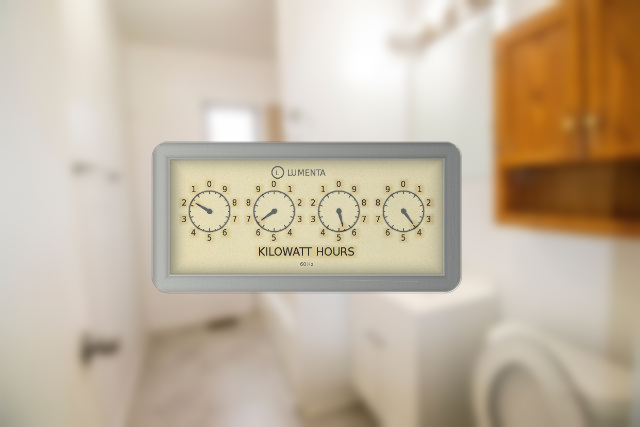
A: 1654 kWh
